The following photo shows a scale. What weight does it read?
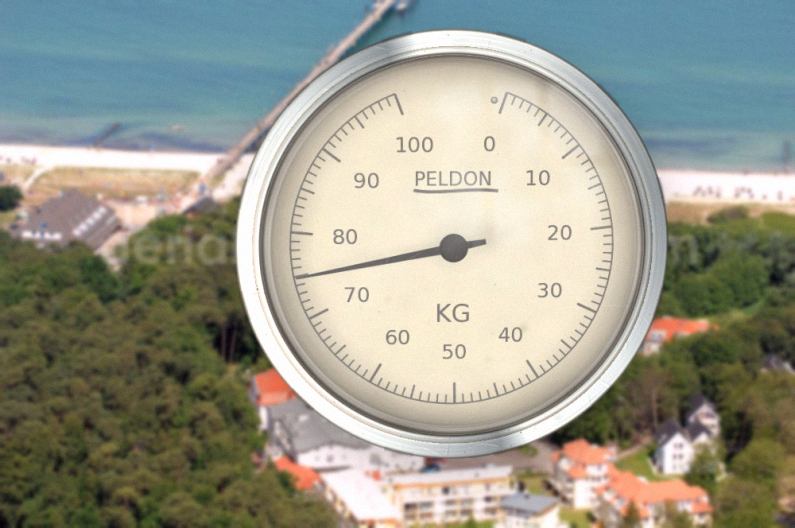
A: 75 kg
